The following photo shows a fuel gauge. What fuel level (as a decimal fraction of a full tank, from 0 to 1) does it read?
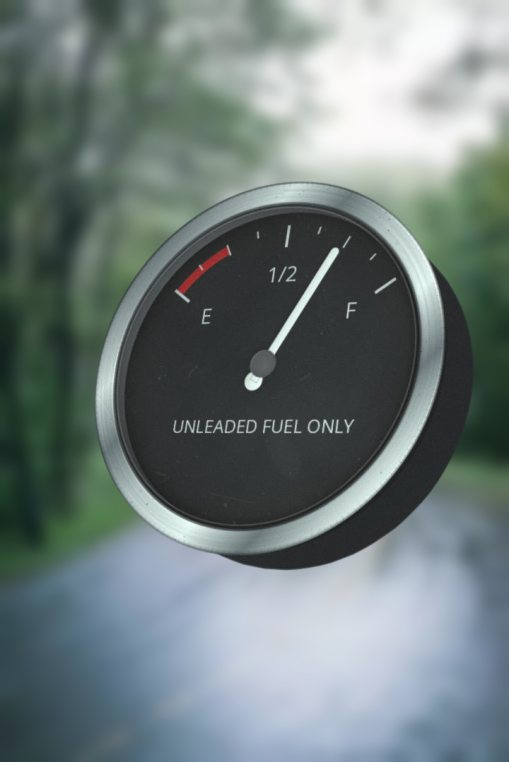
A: 0.75
